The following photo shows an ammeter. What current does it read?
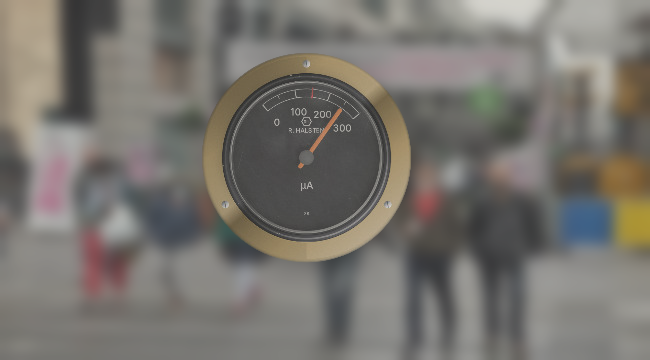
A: 250 µA
